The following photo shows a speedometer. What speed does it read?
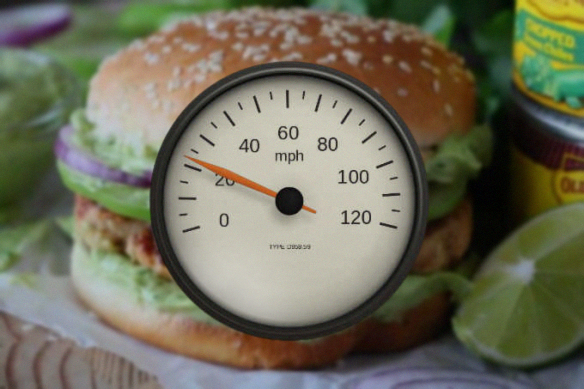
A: 22.5 mph
